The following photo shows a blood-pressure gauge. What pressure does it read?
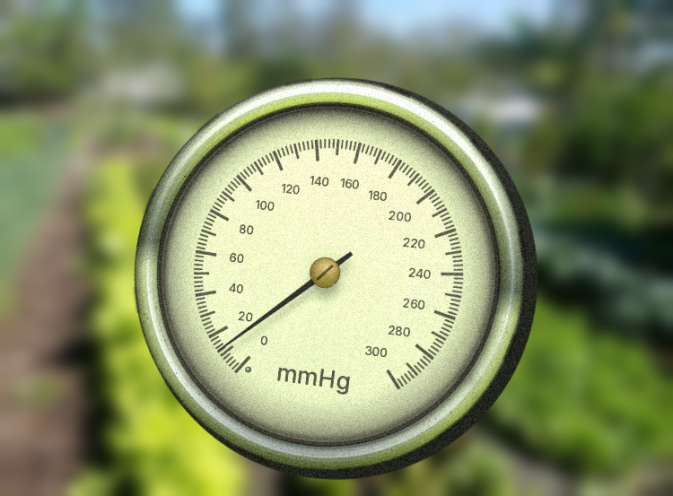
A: 12 mmHg
